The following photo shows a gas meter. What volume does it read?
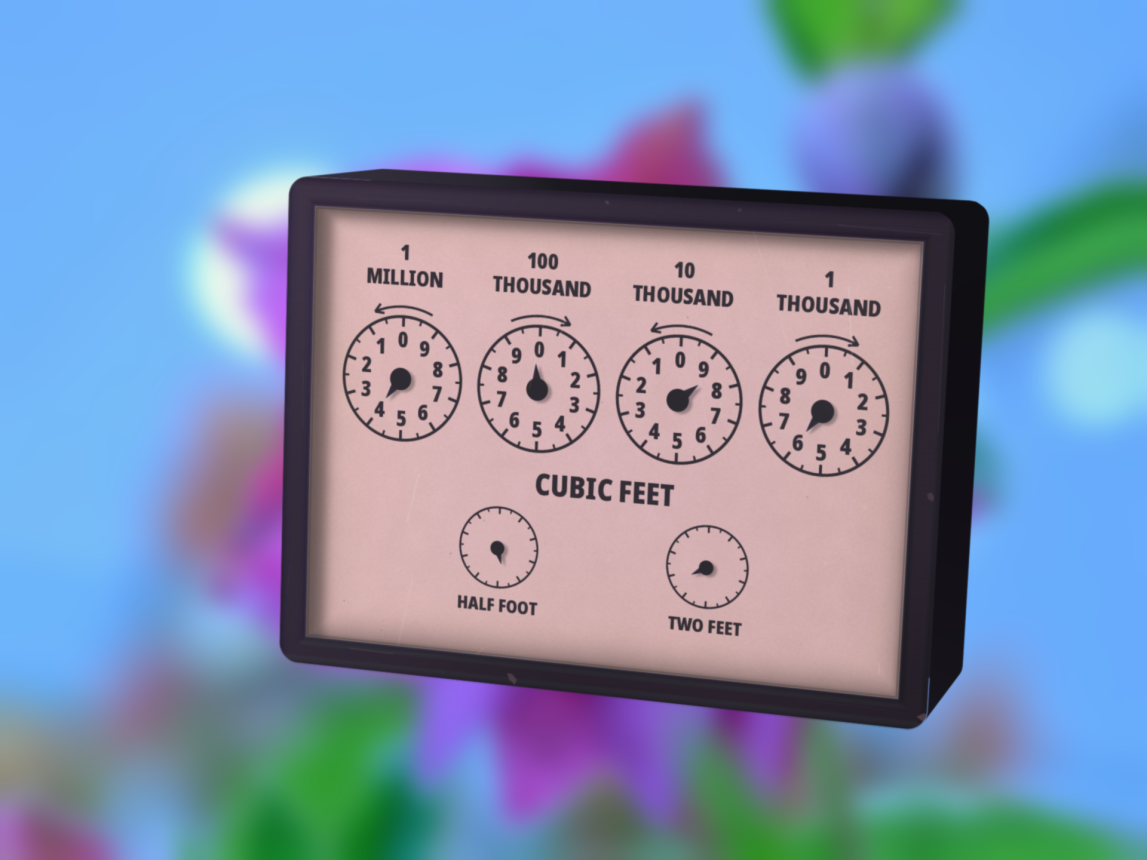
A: 398600 ft³
